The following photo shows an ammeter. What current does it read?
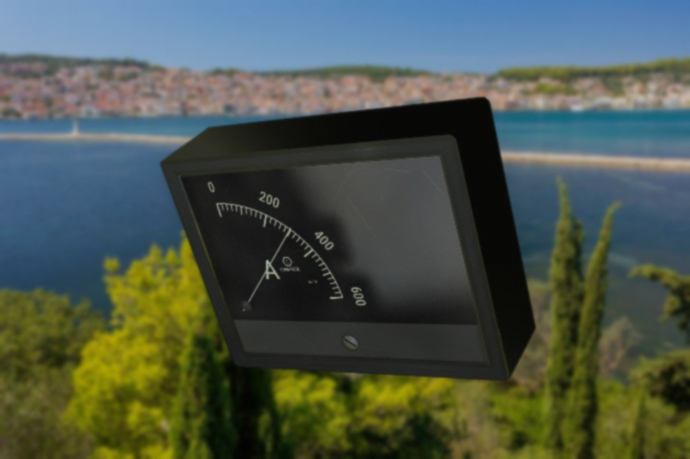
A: 300 A
